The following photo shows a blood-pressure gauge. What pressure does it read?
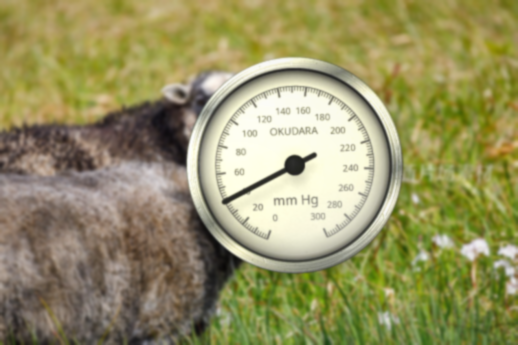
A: 40 mmHg
